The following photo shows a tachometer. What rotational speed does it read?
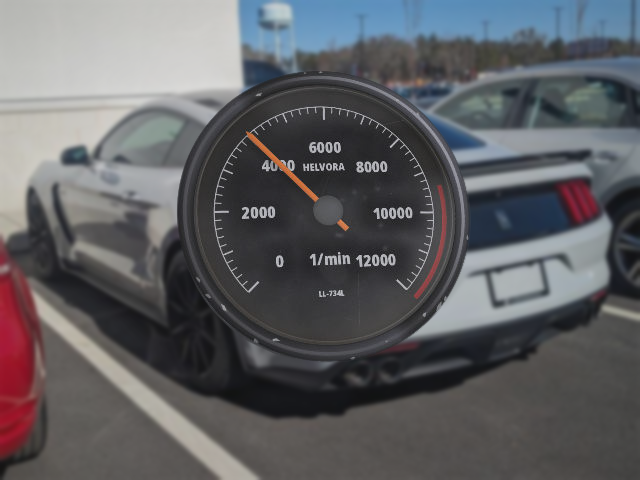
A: 4000 rpm
